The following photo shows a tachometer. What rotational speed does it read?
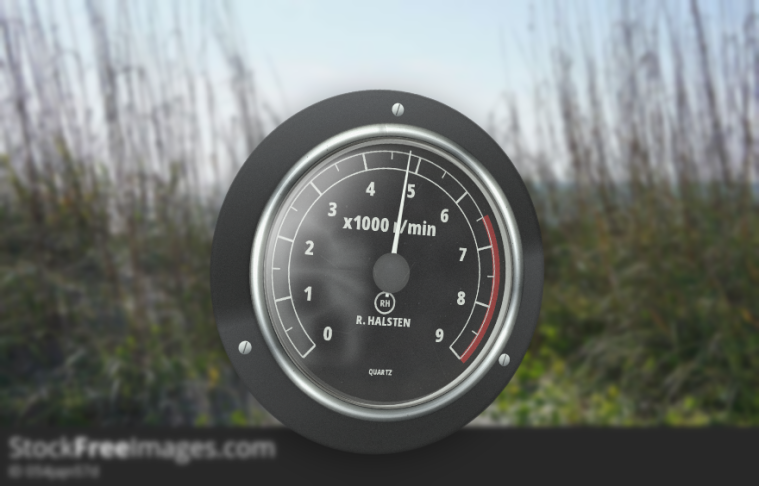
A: 4750 rpm
